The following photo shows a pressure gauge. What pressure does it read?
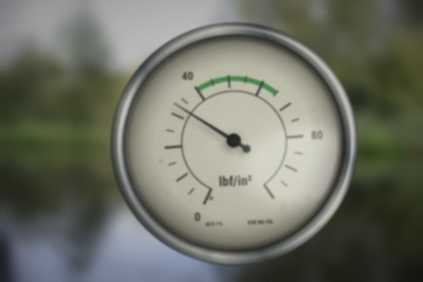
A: 32.5 psi
